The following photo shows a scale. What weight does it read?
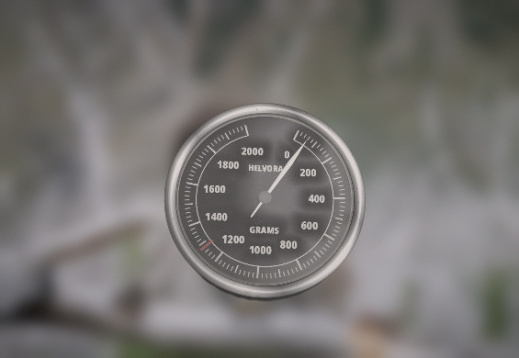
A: 60 g
